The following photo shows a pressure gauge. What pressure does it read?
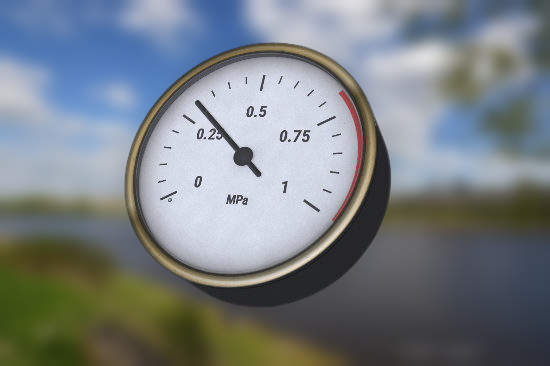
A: 0.3 MPa
